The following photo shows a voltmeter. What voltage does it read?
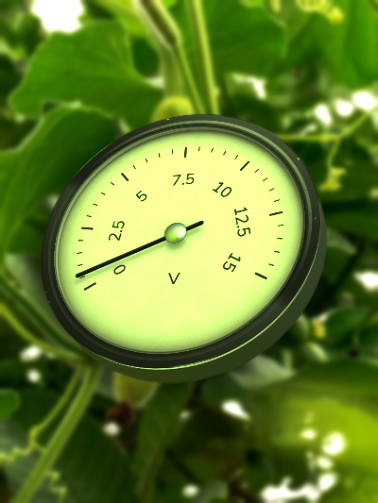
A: 0.5 V
